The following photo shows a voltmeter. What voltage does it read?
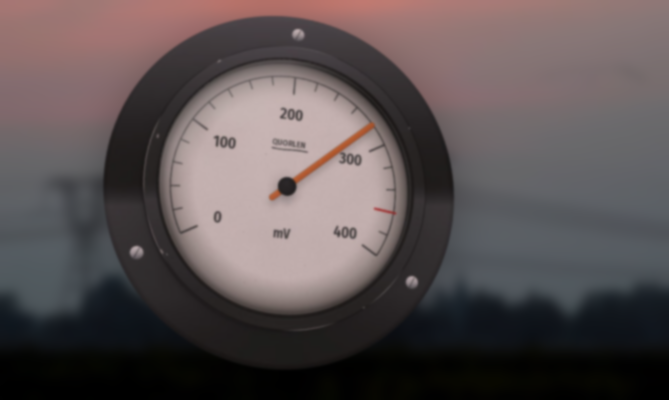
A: 280 mV
